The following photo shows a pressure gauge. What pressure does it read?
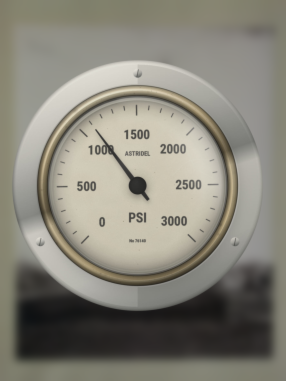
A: 1100 psi
